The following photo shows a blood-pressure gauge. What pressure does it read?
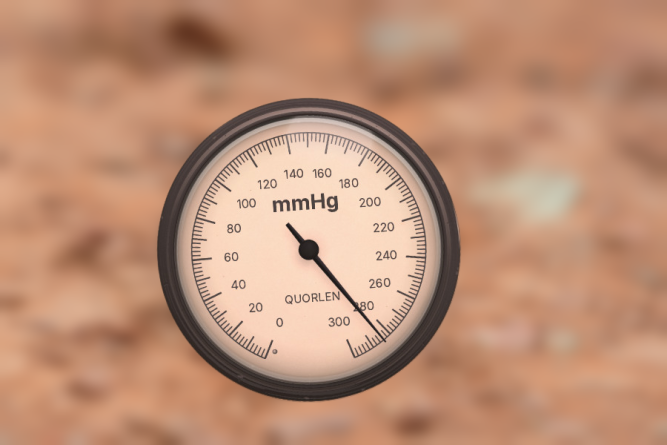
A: 284 mmHg
